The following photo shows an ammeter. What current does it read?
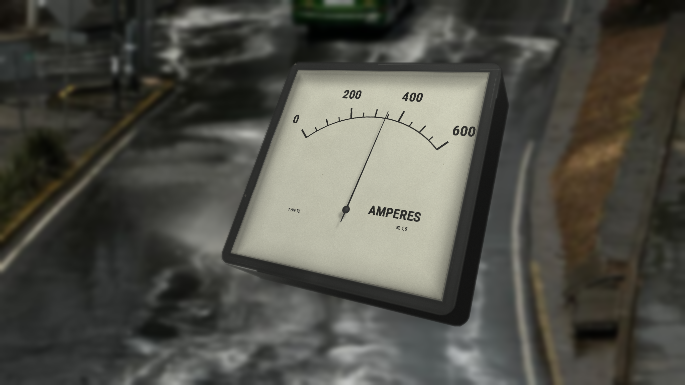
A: 350 A
